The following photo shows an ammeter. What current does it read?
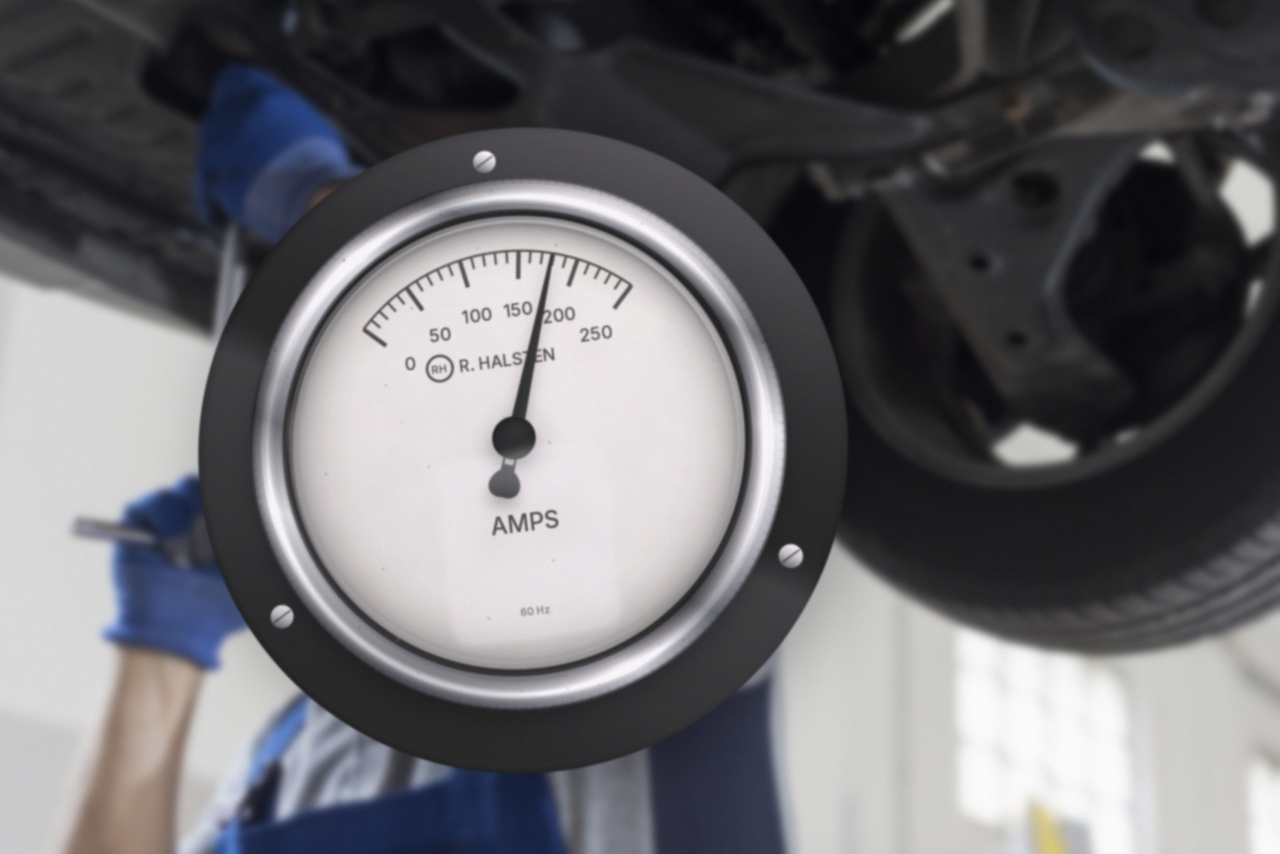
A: 180 A
